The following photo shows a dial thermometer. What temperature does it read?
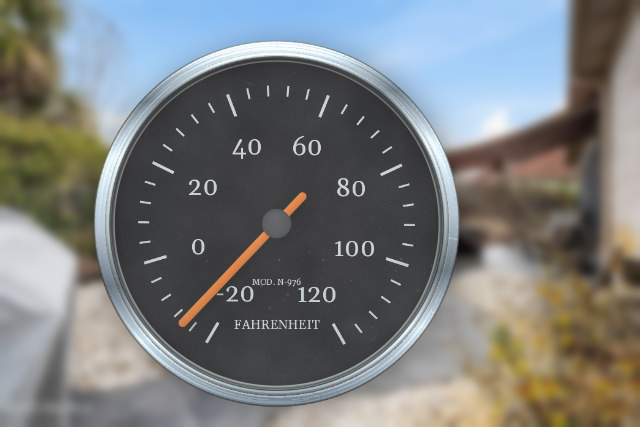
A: -14 °F
